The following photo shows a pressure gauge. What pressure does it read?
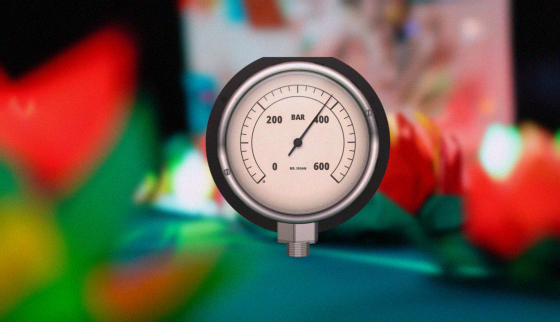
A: 380 bar
